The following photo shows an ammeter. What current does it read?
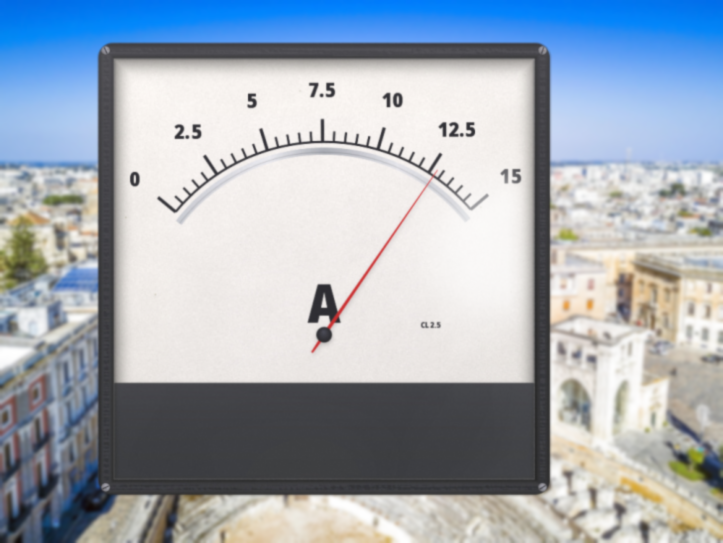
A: 12.75 A
